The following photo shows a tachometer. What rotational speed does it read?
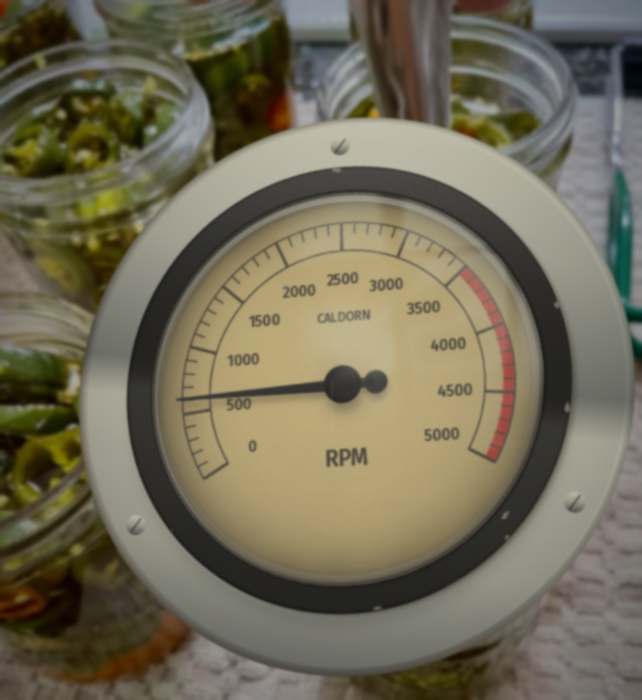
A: 600 rpm
